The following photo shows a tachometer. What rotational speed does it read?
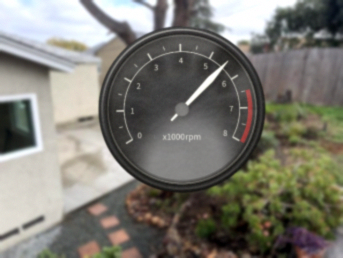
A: 5500 rpm
